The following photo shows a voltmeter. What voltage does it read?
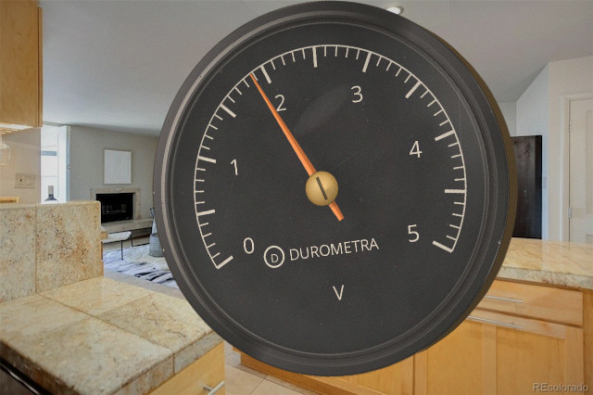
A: 1.9 V
